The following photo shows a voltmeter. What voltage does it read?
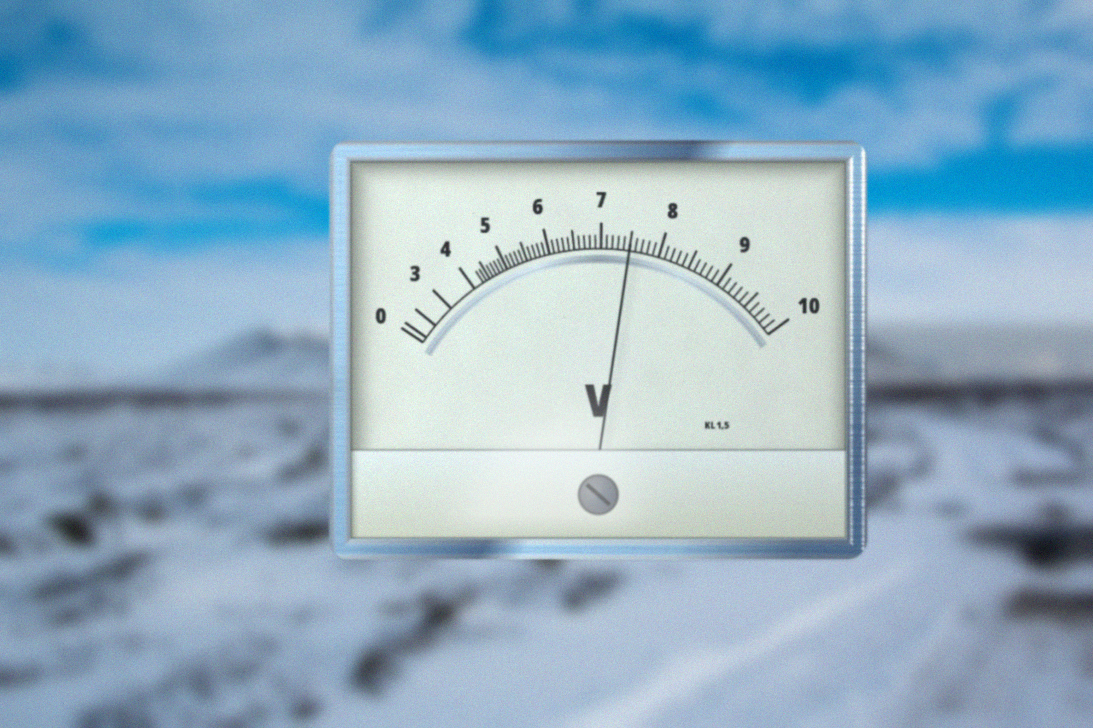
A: 7.5 V
